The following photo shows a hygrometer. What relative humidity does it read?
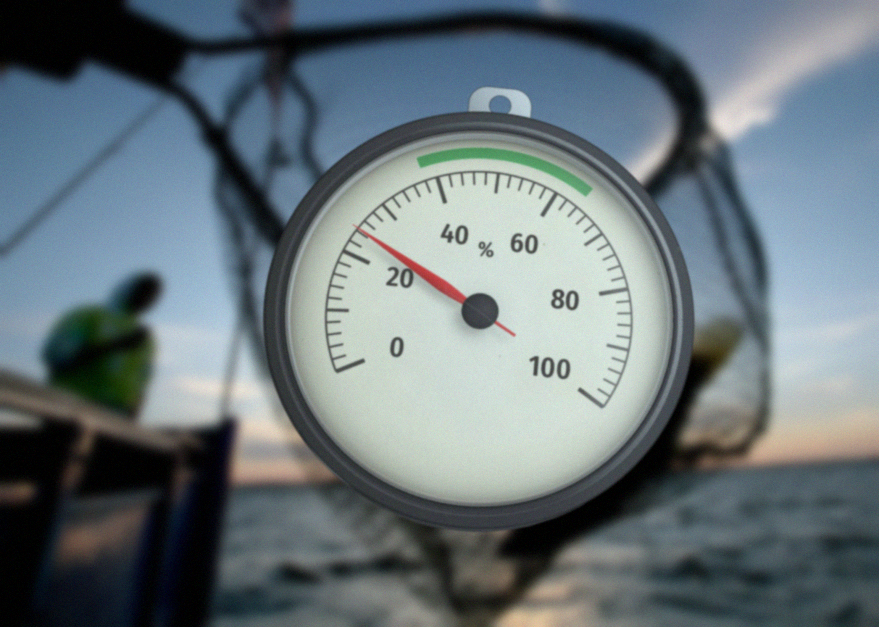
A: 24 %
